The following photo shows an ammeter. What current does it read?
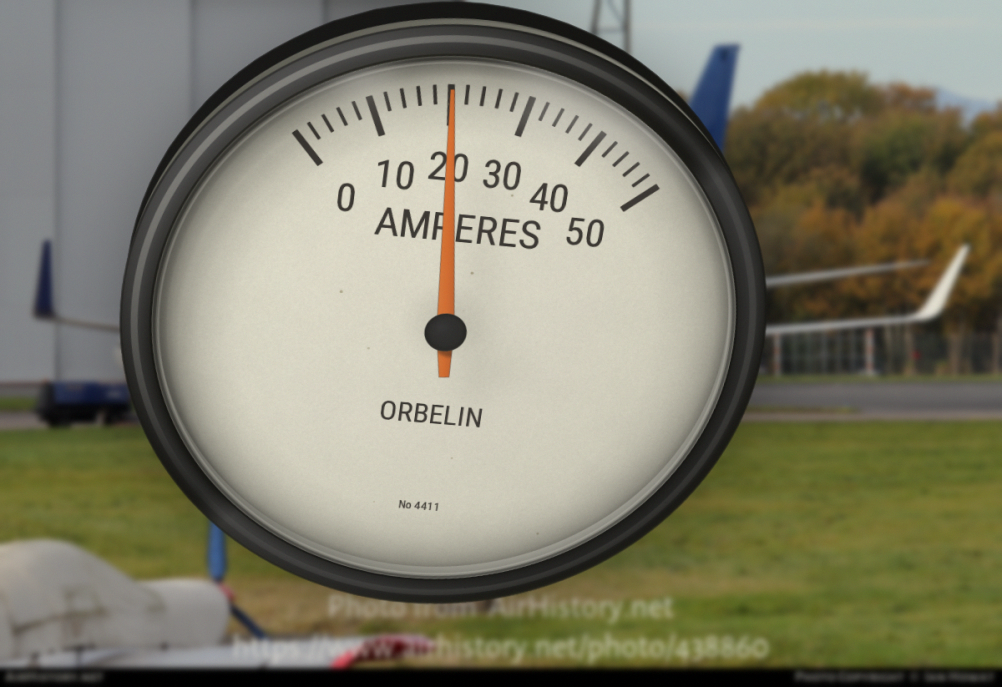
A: 20 A
